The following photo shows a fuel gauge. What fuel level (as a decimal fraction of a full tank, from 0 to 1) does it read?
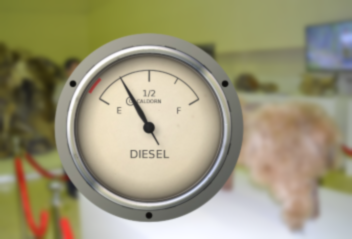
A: 0.25
